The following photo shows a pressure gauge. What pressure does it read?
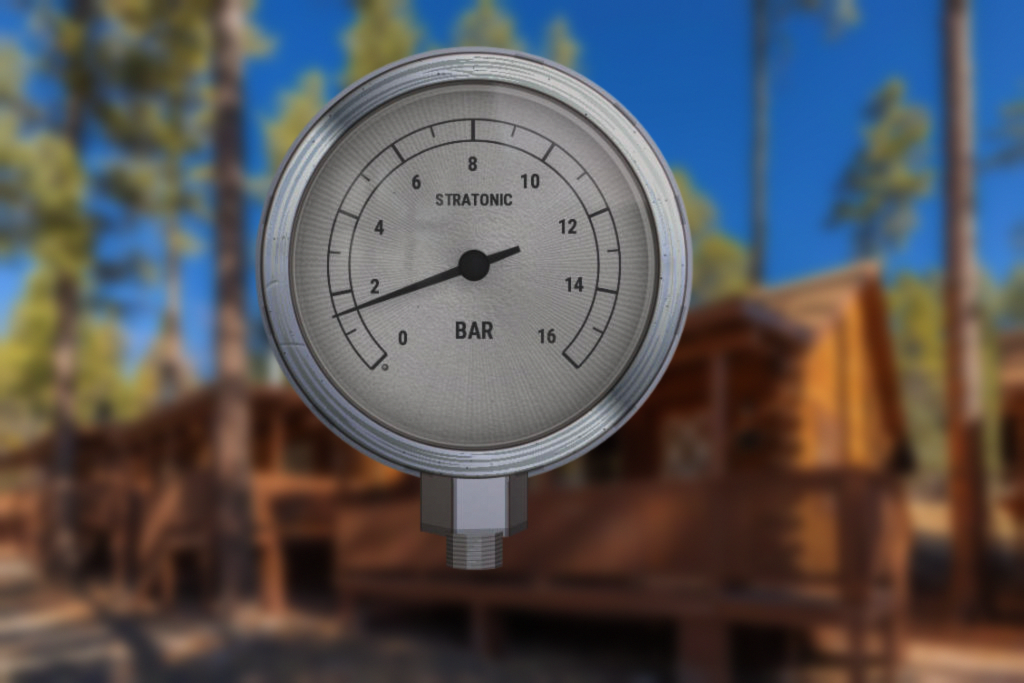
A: 1.5 bar
